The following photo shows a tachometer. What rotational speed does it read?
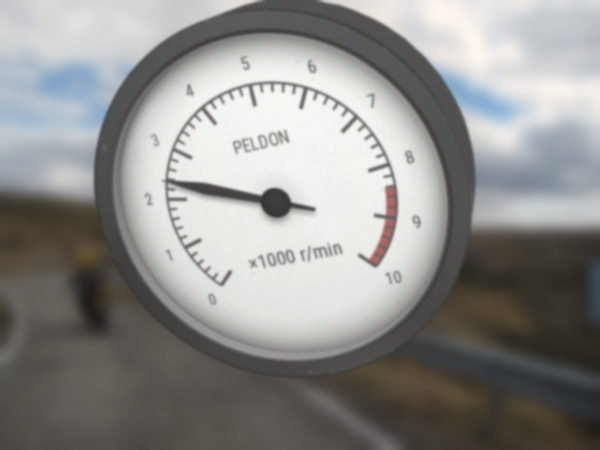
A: 2400 rpm
